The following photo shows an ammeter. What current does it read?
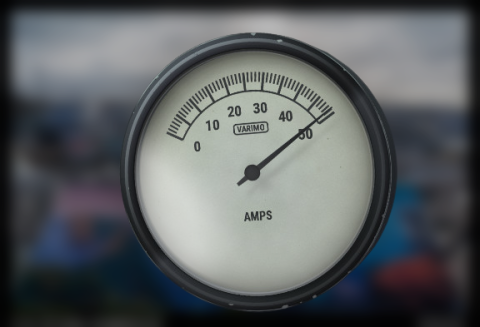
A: 49 A
